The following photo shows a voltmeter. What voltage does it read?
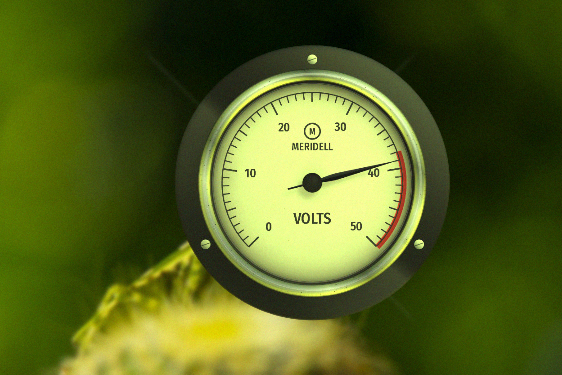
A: 39 V
